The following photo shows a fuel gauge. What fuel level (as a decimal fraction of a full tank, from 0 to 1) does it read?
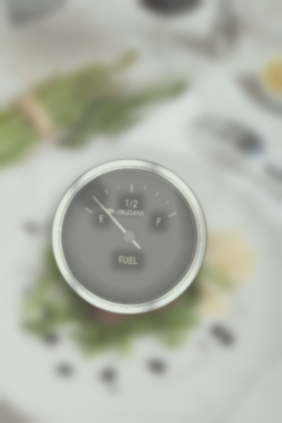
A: 0.125
